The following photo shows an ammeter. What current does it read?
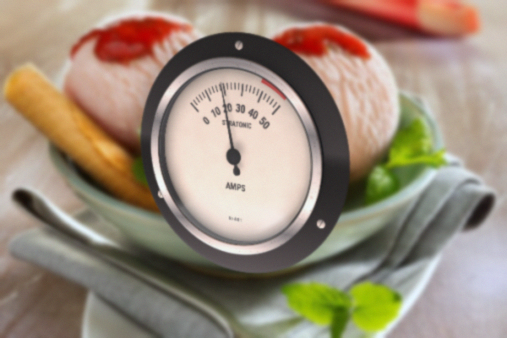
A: 20 A
